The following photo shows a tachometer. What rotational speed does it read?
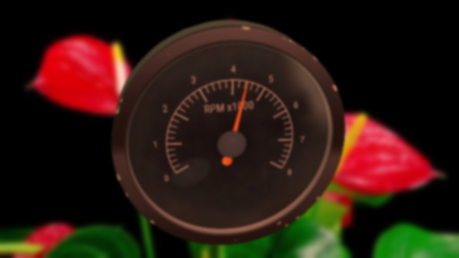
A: 4400 rpm
